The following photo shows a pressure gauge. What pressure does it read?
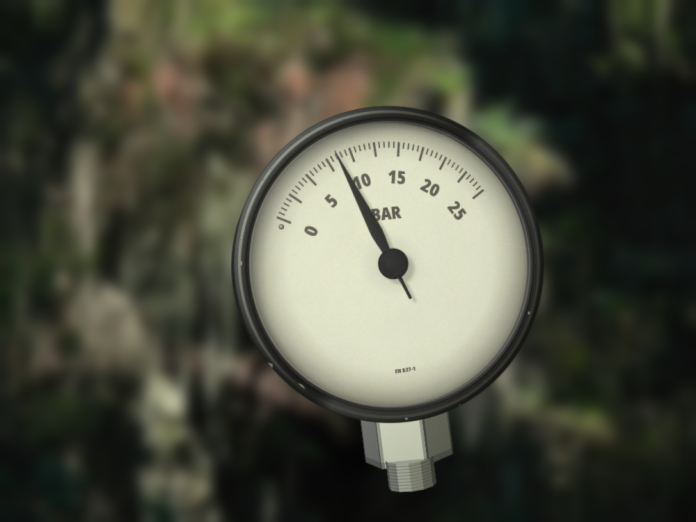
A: 8.5 bar
